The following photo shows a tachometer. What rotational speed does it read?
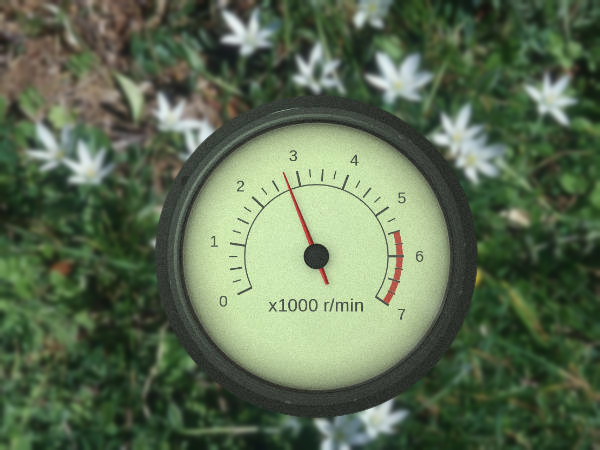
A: 2750 rpm
